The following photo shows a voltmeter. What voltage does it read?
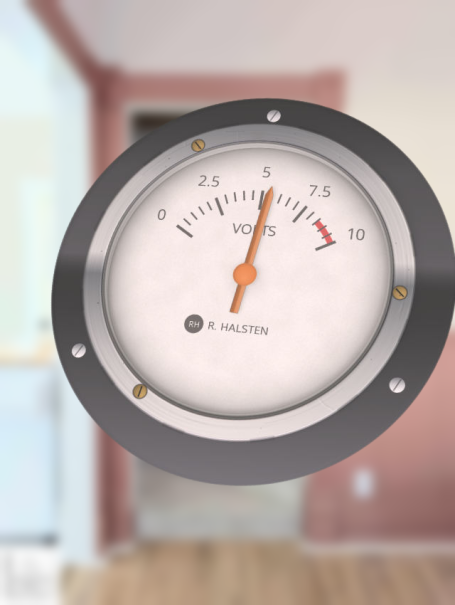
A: 5.5 V
